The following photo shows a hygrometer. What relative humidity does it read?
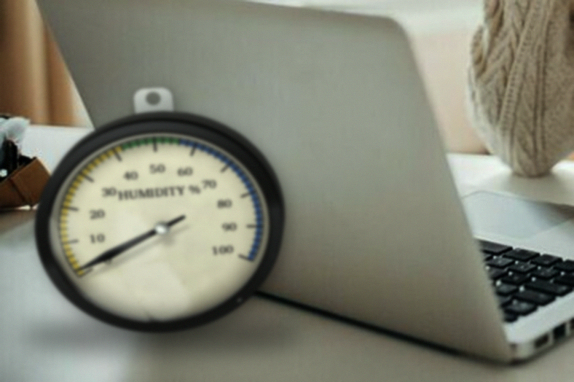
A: 2 %
